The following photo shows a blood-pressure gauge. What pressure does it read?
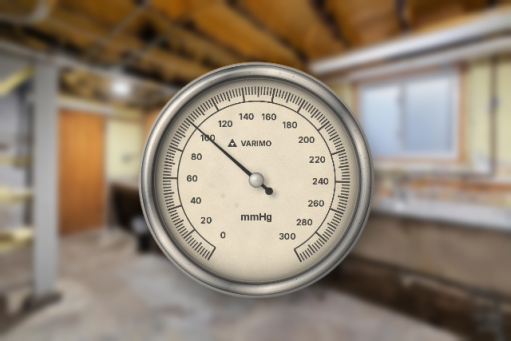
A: 100 mmHg
